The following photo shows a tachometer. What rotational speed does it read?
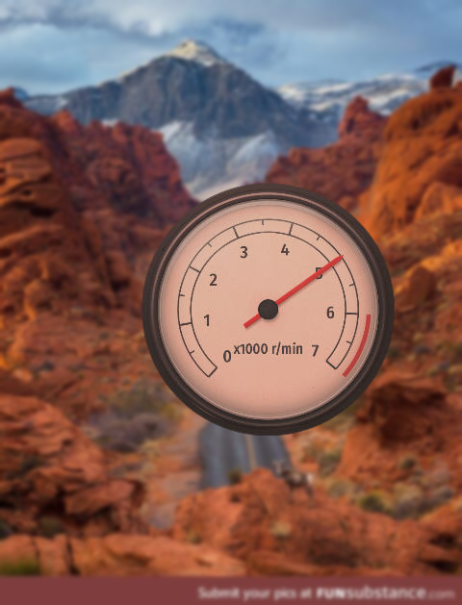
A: 5000 rpm
